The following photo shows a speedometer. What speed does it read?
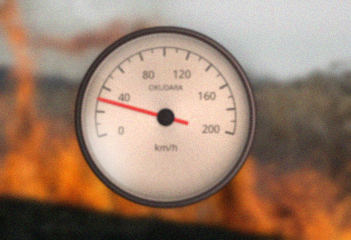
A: 30 km/h
